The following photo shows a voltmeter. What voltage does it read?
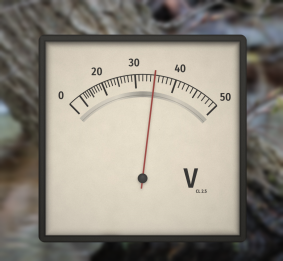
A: 35 V
